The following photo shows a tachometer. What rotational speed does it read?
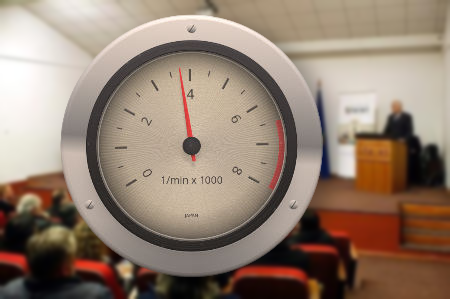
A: 3750 rpm
